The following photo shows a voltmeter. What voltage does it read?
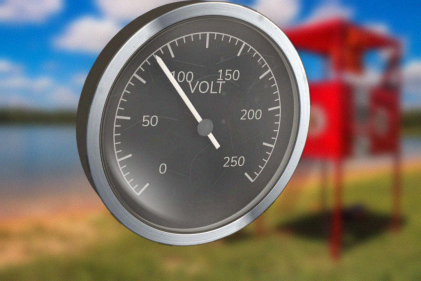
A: 90 V
